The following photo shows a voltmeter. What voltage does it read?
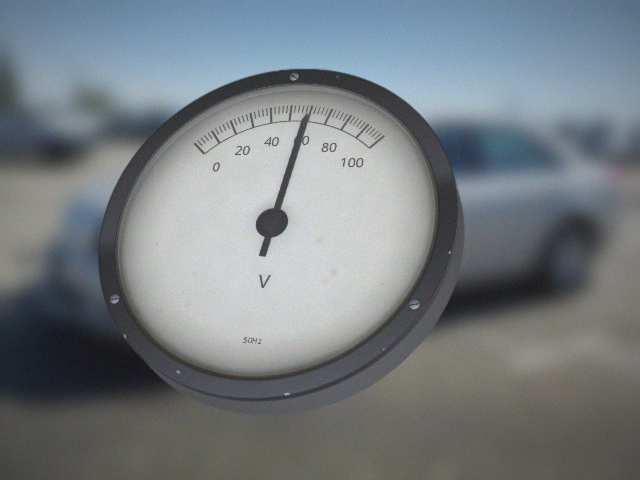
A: 60 V
